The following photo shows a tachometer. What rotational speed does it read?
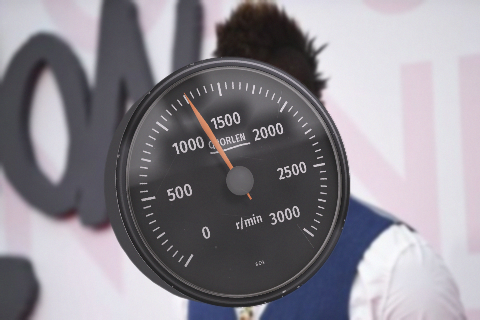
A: 1250 rpm
